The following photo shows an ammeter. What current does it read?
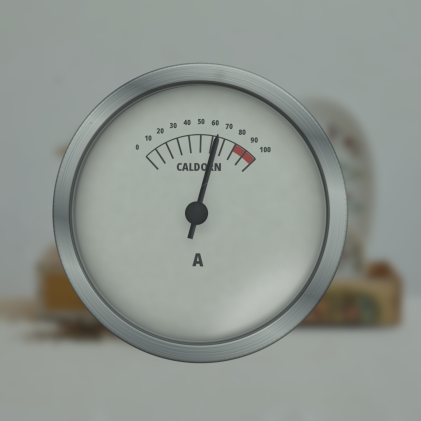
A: 65 A
